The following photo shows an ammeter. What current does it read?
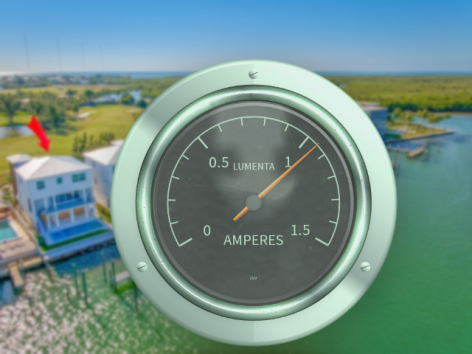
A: 1.05 A
